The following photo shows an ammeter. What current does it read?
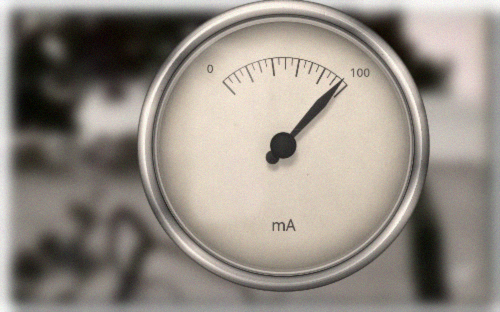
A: 95 mA
